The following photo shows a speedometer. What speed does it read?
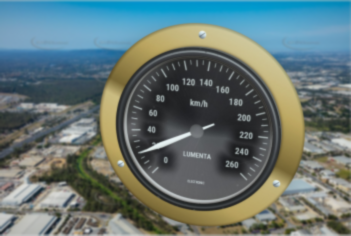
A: 20 km/h
